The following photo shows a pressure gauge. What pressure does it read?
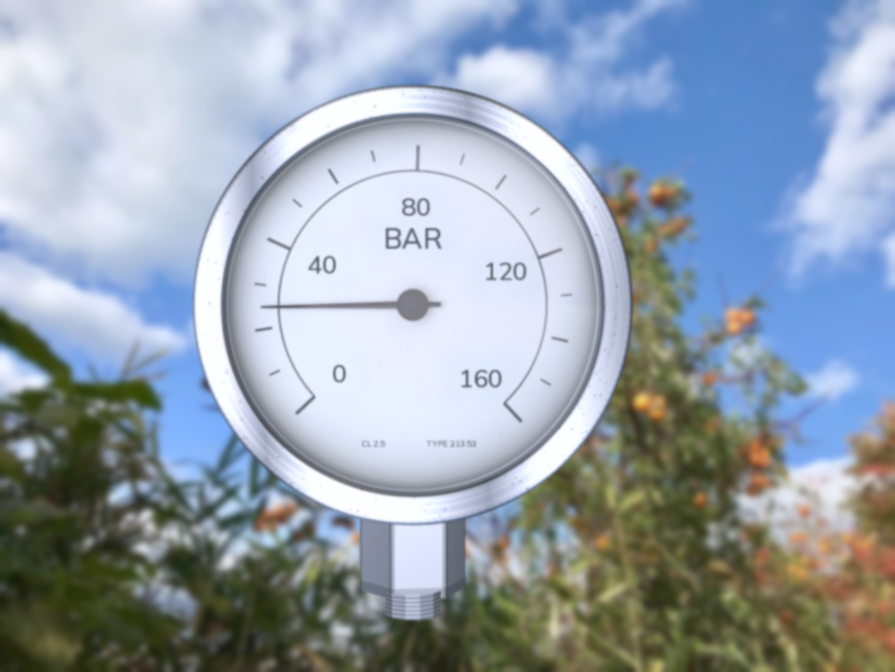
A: 25 bar
